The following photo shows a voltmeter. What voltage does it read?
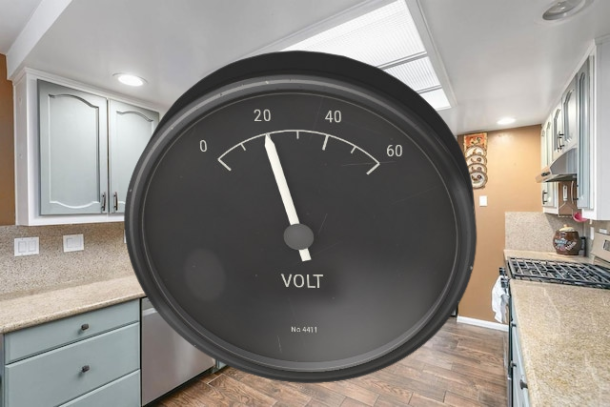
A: 20 V
